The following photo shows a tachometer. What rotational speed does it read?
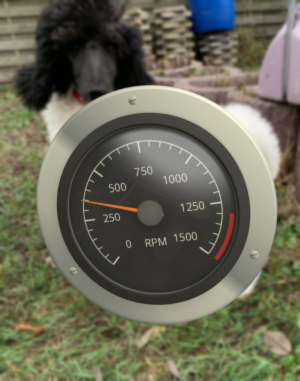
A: 350 rpm
